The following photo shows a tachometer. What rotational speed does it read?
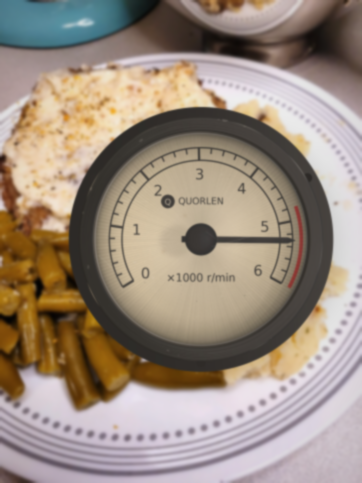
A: 5300 rpm
